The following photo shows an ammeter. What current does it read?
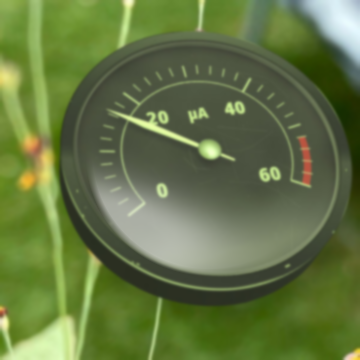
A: 16 µA
